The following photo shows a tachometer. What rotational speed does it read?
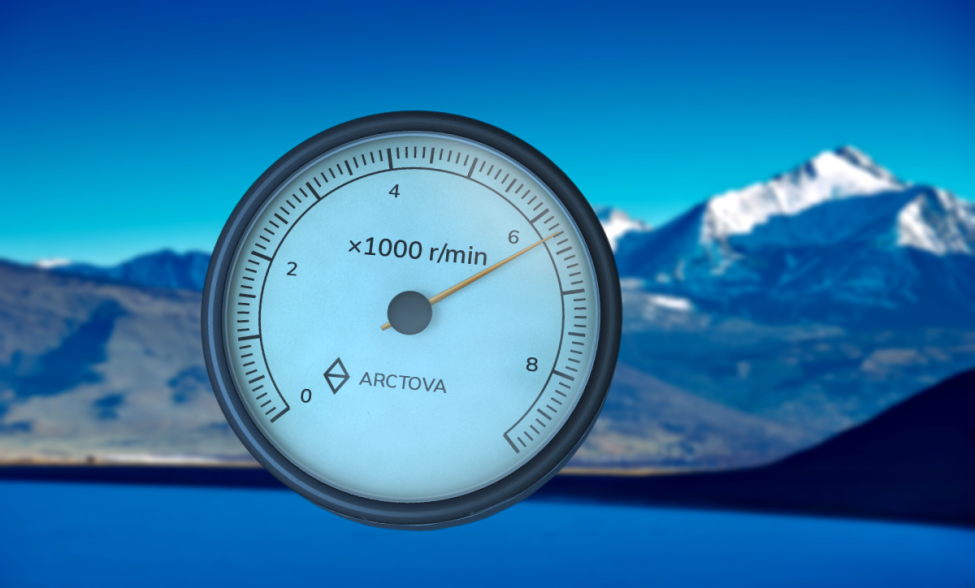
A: 6300 rpm
